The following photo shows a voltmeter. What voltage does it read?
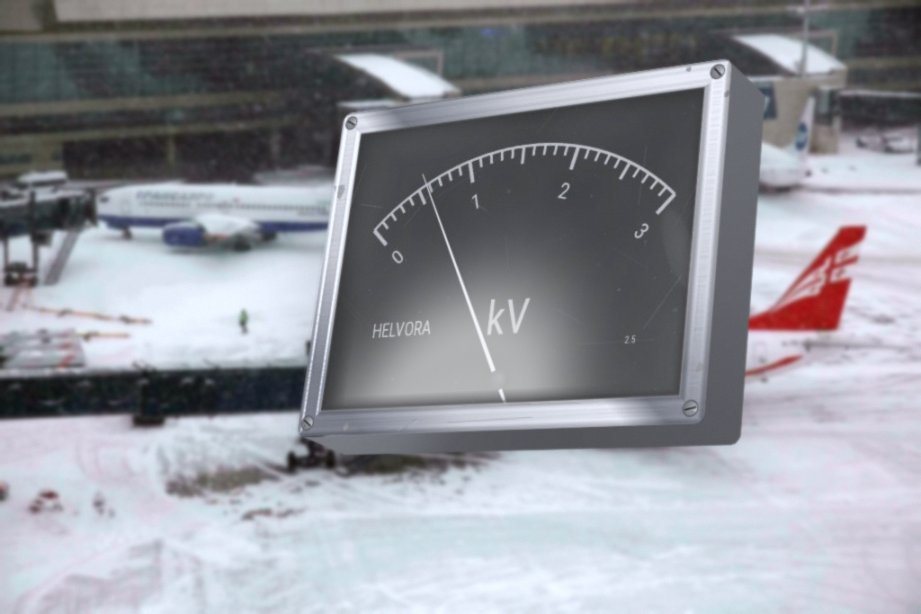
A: 0.6 kV
